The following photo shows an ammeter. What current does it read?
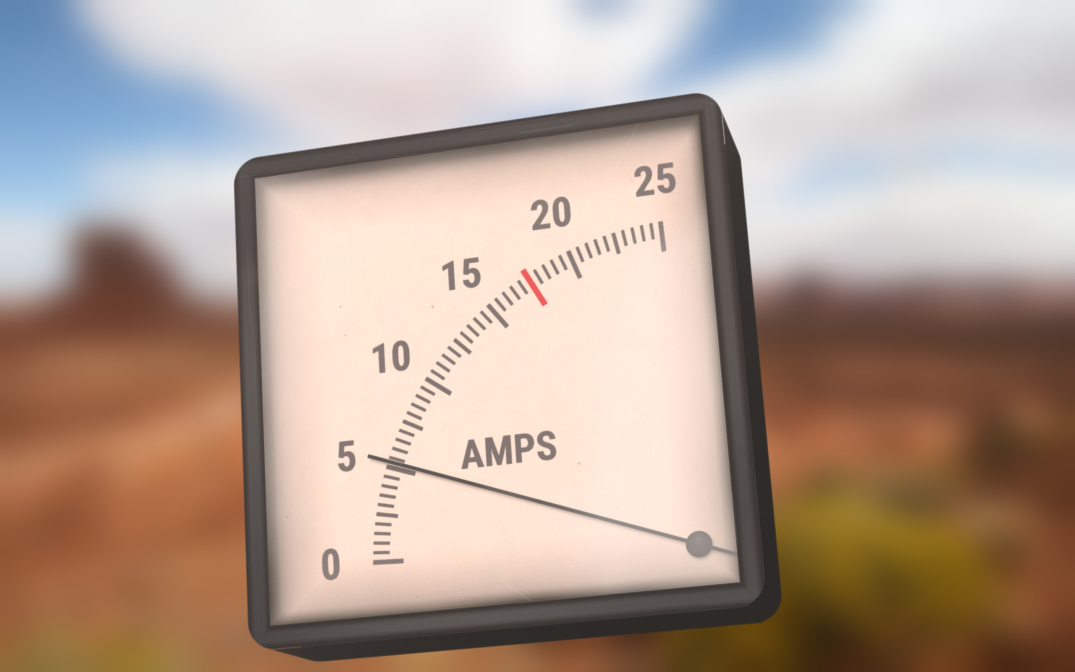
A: 5.25 A
